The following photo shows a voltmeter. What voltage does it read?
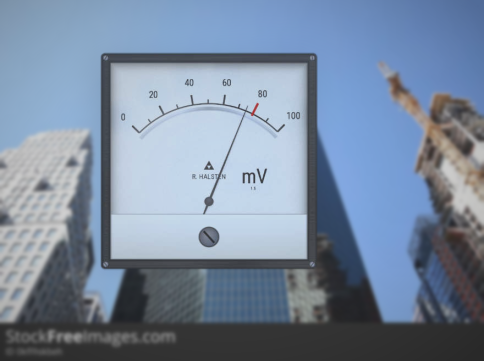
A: 75 mV
